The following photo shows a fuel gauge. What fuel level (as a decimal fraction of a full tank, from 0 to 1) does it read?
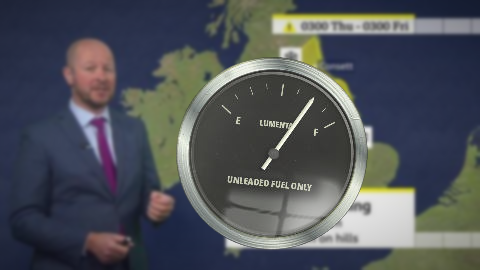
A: 0.75
